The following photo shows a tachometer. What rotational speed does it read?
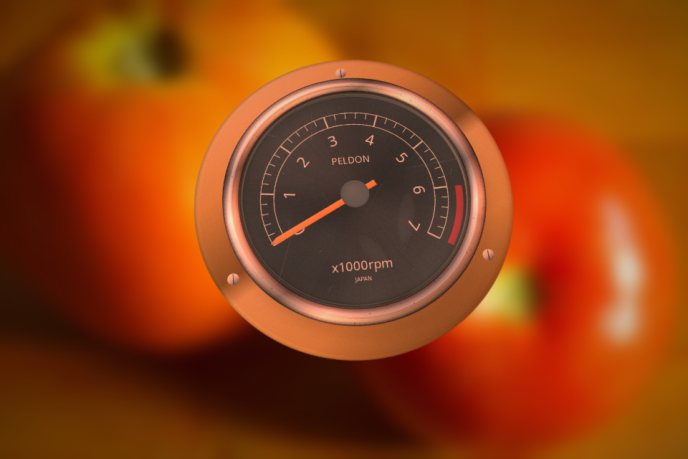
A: 0 rpm
